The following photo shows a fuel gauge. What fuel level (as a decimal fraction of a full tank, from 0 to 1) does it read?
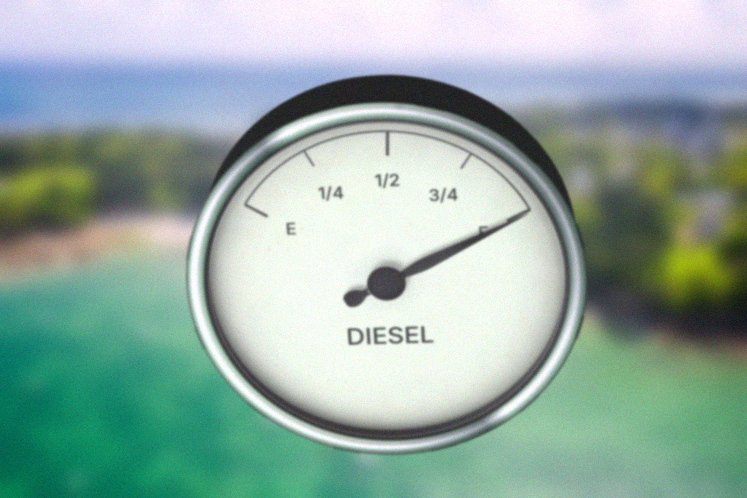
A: 1
